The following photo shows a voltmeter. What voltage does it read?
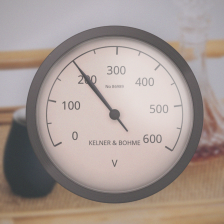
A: 200 V
